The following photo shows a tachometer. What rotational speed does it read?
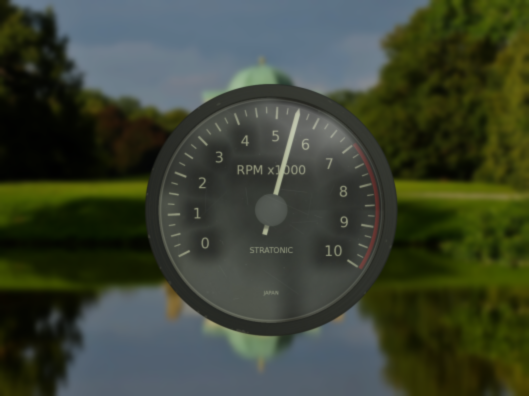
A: 5500 rpm
